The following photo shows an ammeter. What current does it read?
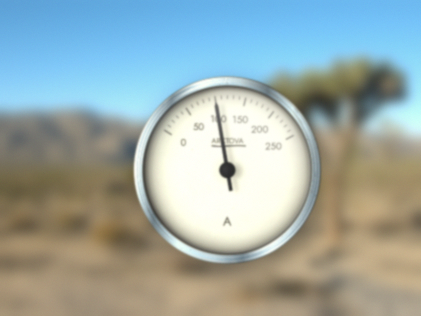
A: 100 A
